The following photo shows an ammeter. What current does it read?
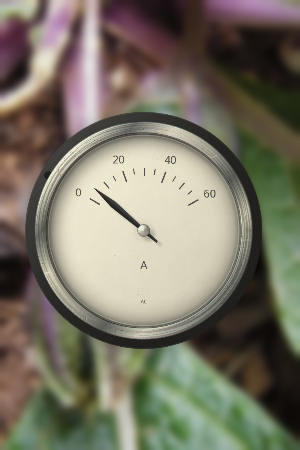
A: 5 A
